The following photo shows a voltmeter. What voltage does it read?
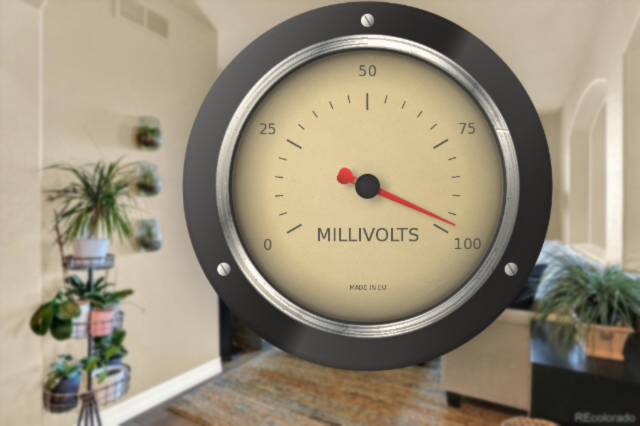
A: 97.5 mV
